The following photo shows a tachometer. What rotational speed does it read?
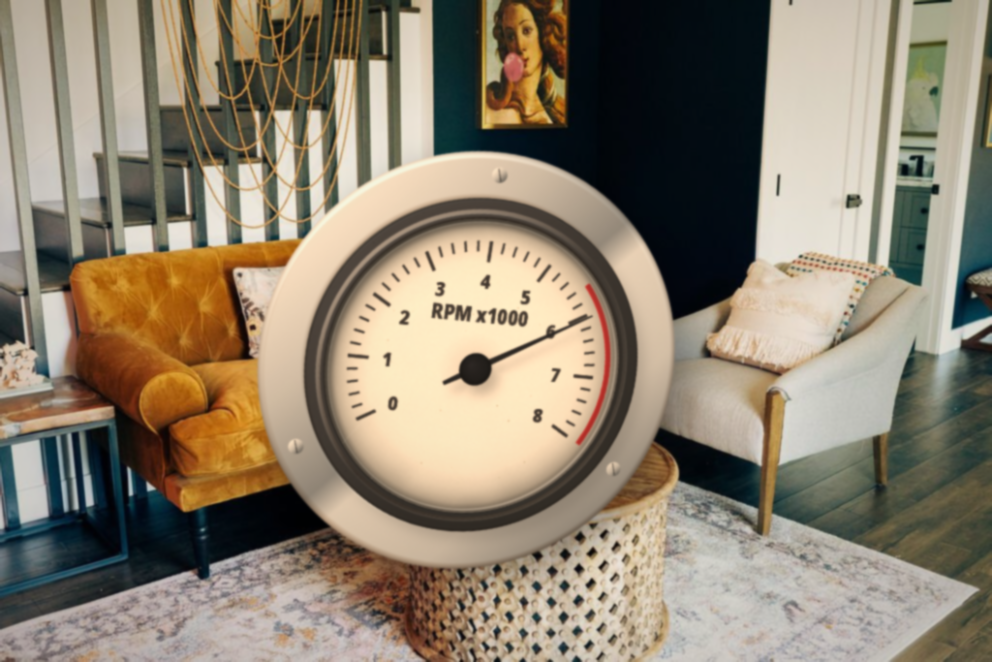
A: 6000 rpm
